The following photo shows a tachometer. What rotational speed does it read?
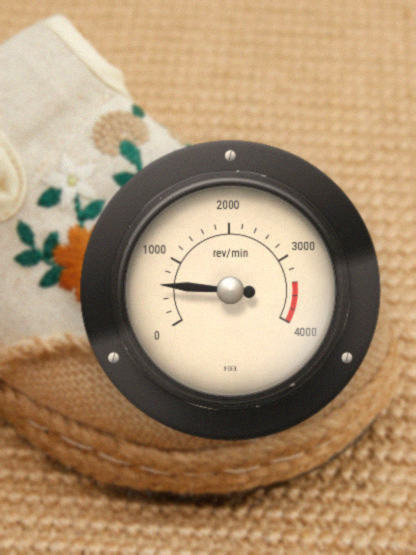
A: 600 rpm
